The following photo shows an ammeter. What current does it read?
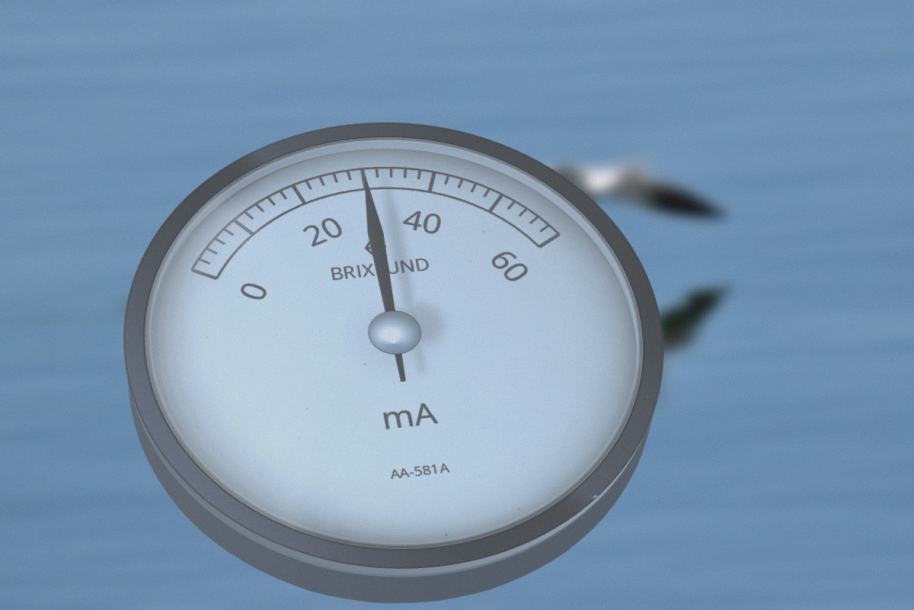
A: 30 mA
